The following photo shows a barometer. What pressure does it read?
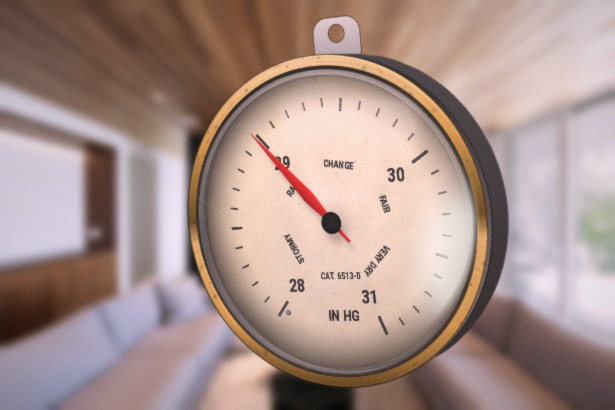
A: 29 inHg
